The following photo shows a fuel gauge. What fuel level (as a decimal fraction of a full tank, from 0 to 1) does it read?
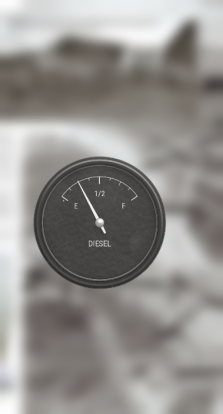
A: 0.25
